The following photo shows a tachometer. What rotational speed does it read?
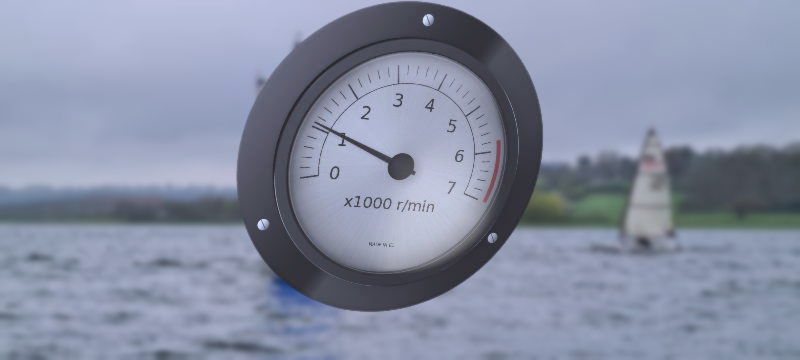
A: 1100 rpm
